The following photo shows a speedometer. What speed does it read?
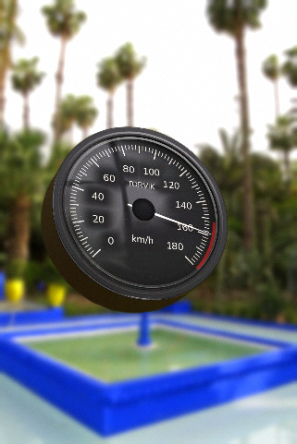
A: 160 km/h
